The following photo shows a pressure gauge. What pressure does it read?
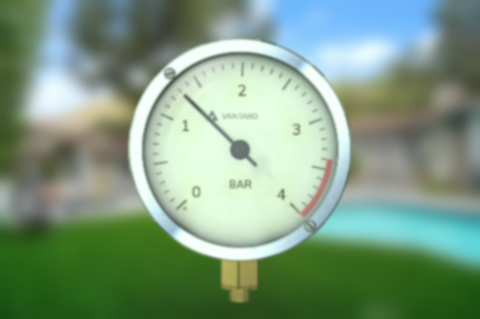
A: 1.3 bar
